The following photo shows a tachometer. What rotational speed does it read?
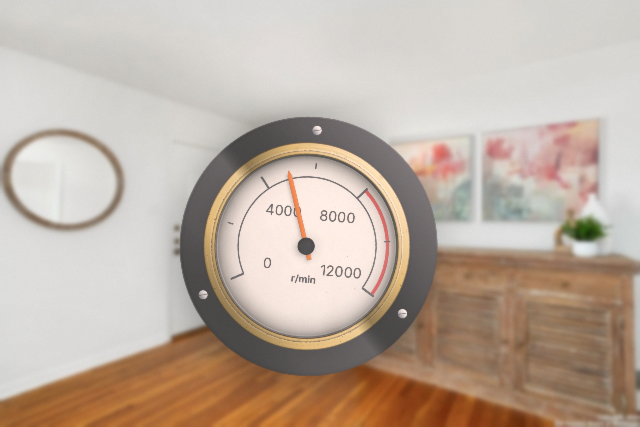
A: 5000 rpm
